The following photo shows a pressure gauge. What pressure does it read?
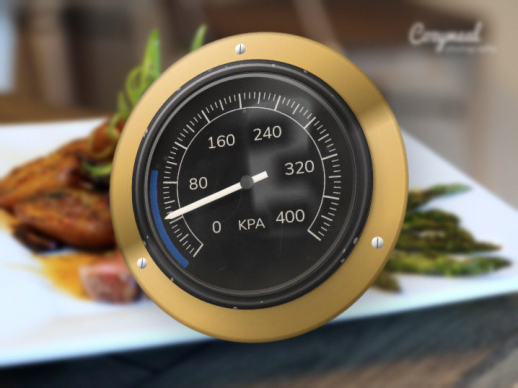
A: 45 kPa
